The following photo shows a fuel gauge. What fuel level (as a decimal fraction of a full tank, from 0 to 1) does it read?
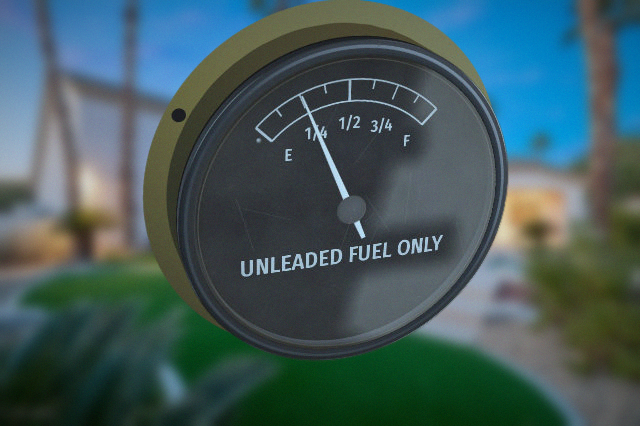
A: 0.25
